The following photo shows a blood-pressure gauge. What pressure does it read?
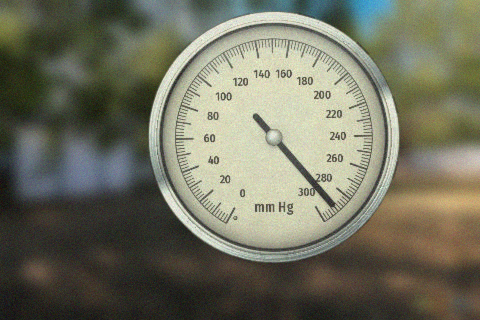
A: 290 mmHg
